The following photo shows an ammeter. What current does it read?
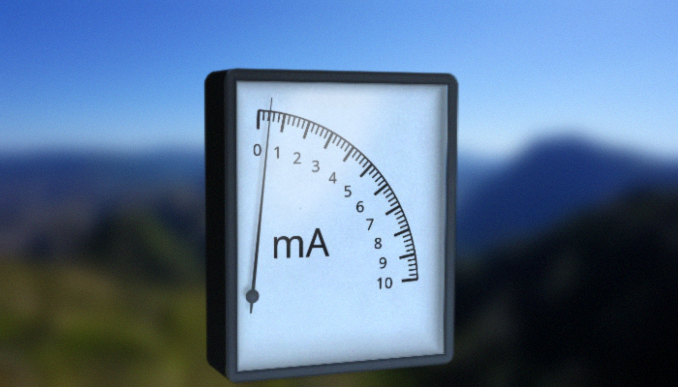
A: 0.4 mA
